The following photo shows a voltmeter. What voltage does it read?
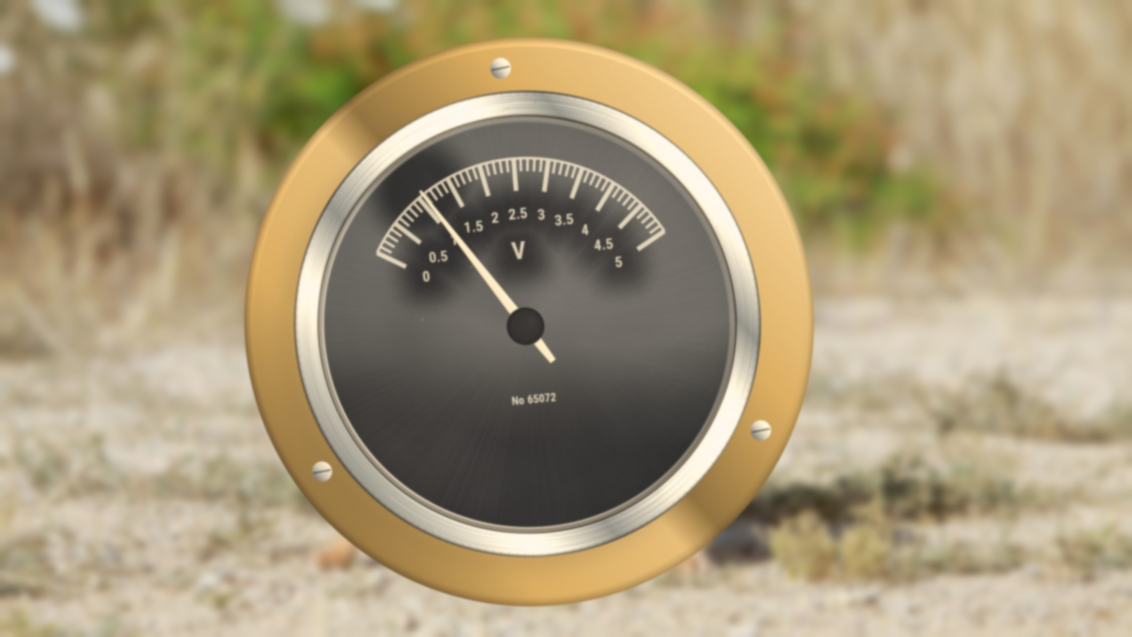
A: 1.1 V
